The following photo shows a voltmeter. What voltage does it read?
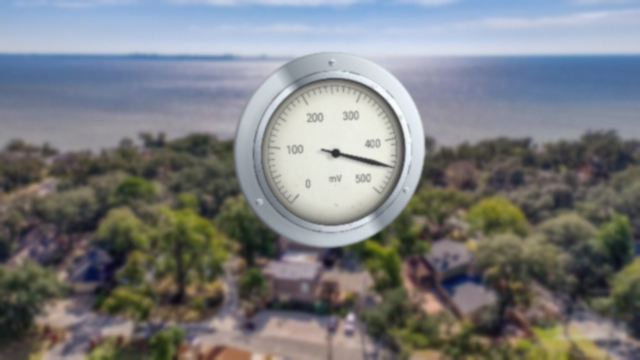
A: 450 mV
